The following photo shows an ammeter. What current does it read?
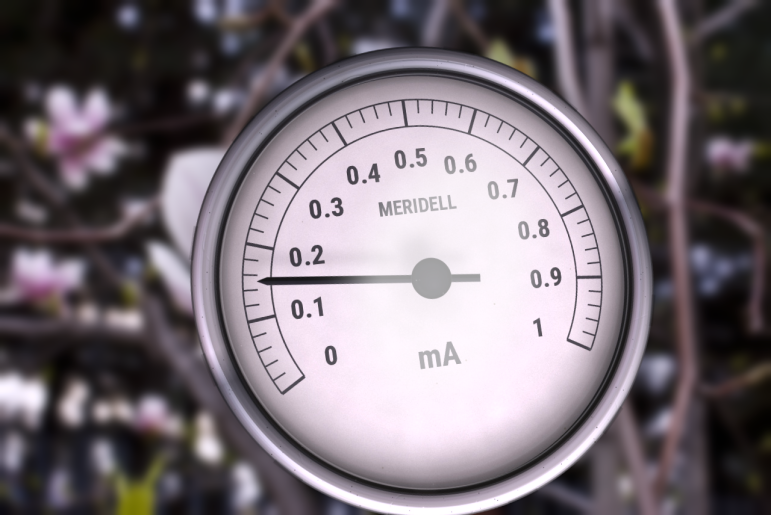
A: 0.15 mA
